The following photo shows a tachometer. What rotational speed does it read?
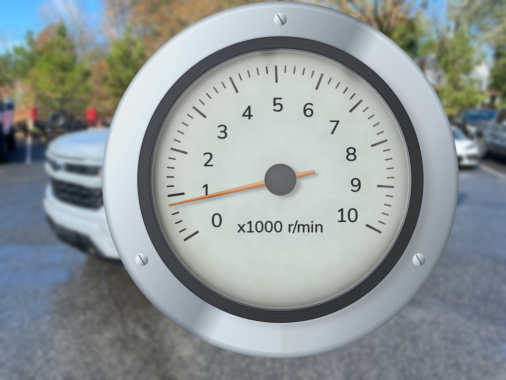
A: 800 rpm
